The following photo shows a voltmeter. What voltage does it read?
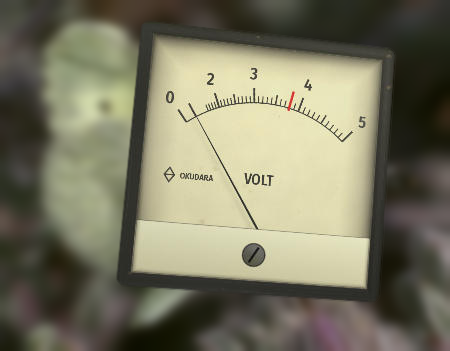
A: 1 V
